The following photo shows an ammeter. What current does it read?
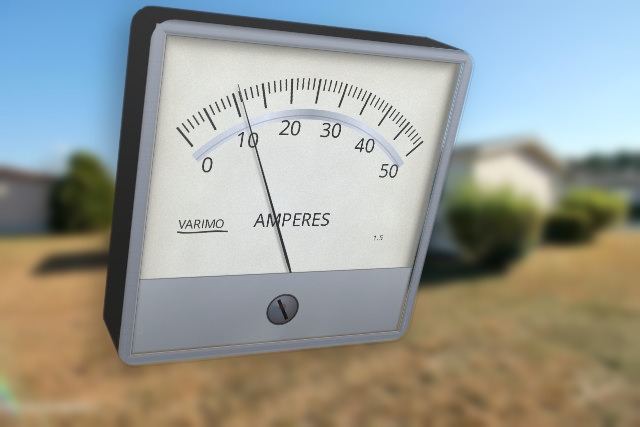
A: 11 A
